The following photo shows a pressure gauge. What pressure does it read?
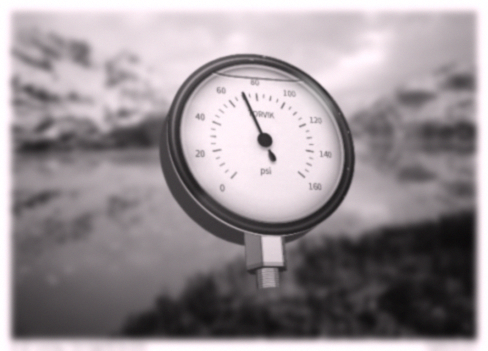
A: 70 psi
